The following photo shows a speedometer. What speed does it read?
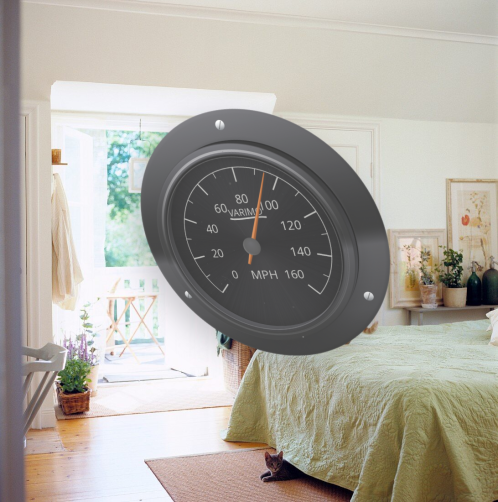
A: 95 mph
